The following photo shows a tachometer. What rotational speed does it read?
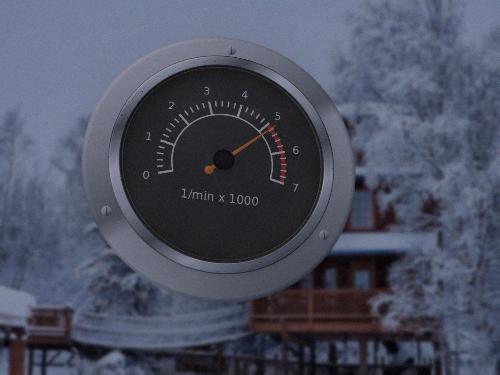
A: 5200 rpm
